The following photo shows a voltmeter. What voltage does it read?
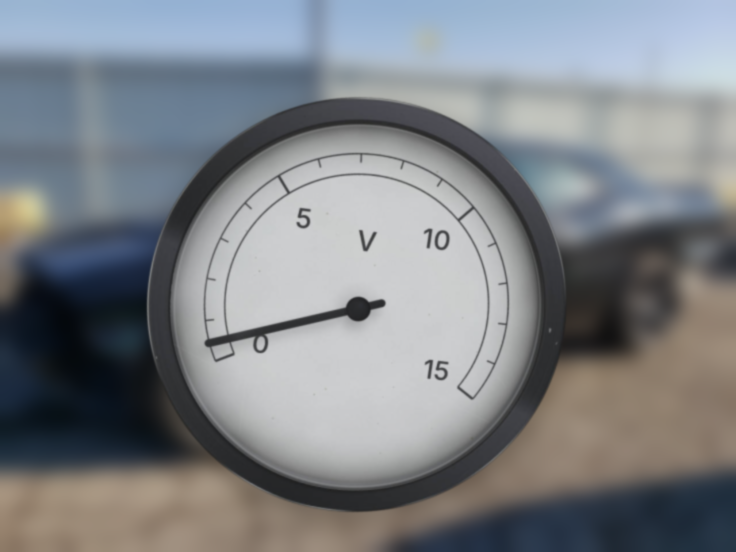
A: 0.5 V
